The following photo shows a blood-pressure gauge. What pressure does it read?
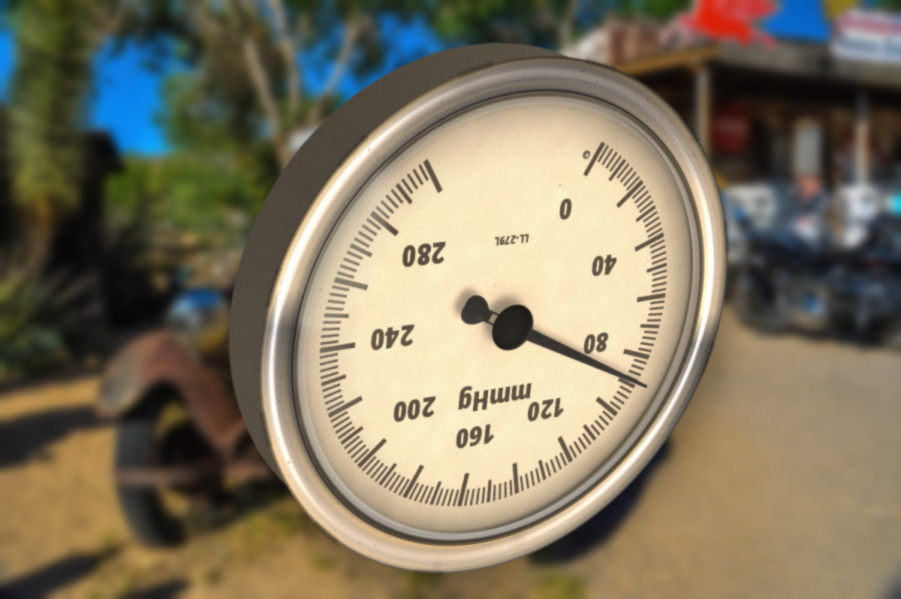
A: 88 mmHg
